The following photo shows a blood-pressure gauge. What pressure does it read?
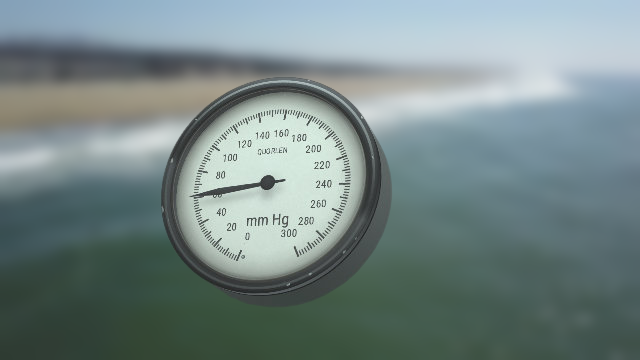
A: 60 mmHg
